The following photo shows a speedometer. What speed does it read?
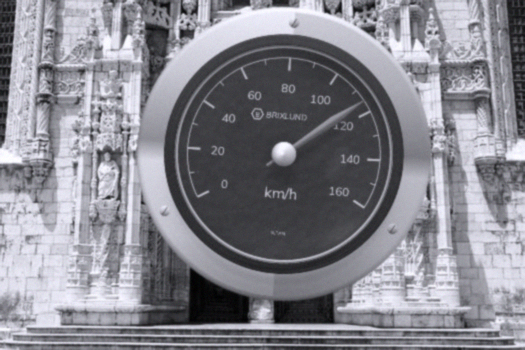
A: 115 km/h
